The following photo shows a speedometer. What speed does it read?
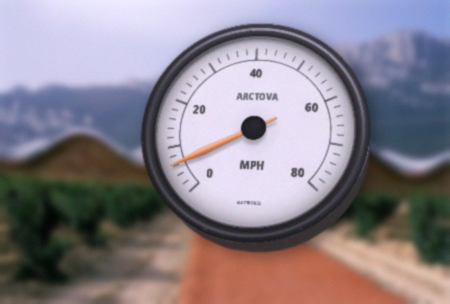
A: 6 mph
